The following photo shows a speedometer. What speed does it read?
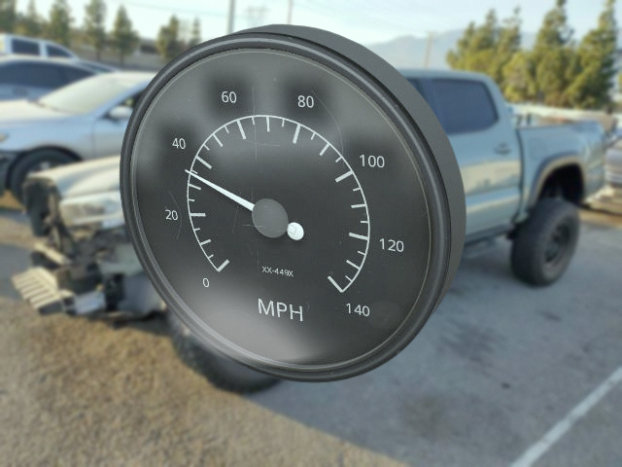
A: 35 mph
